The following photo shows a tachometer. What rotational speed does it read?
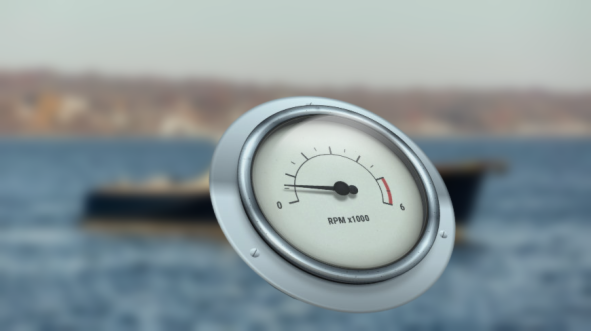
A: 500 rpm
